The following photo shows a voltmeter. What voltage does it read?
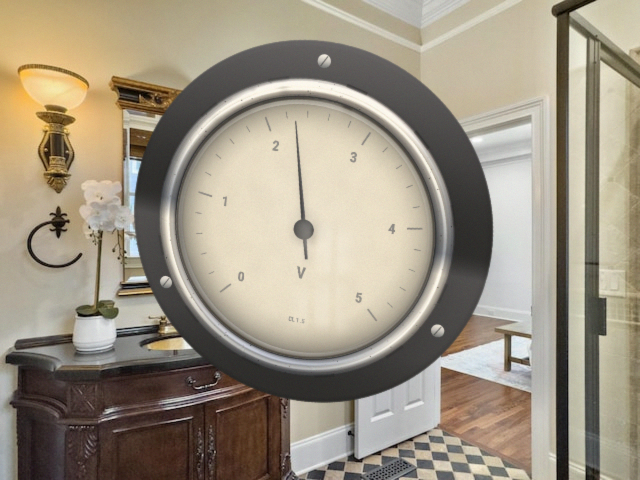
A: 2.3 V
